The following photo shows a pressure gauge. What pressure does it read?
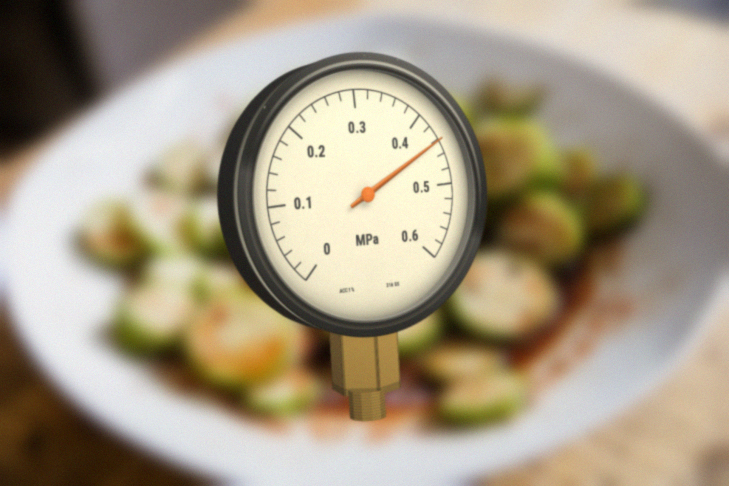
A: 0.44 MPa
